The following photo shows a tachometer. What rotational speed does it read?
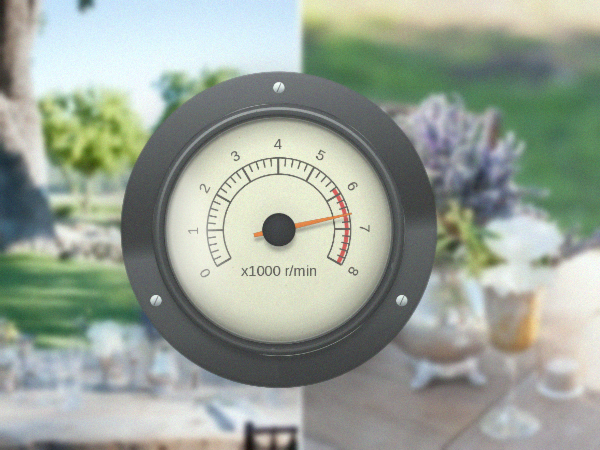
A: 6600 rpm
